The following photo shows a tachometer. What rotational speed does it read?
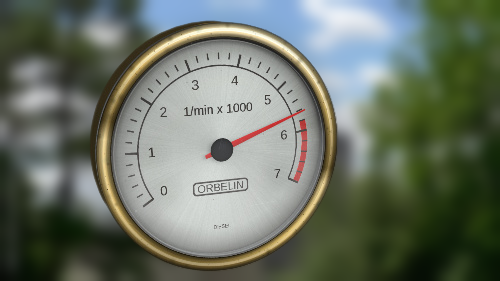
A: 5600 rpm
